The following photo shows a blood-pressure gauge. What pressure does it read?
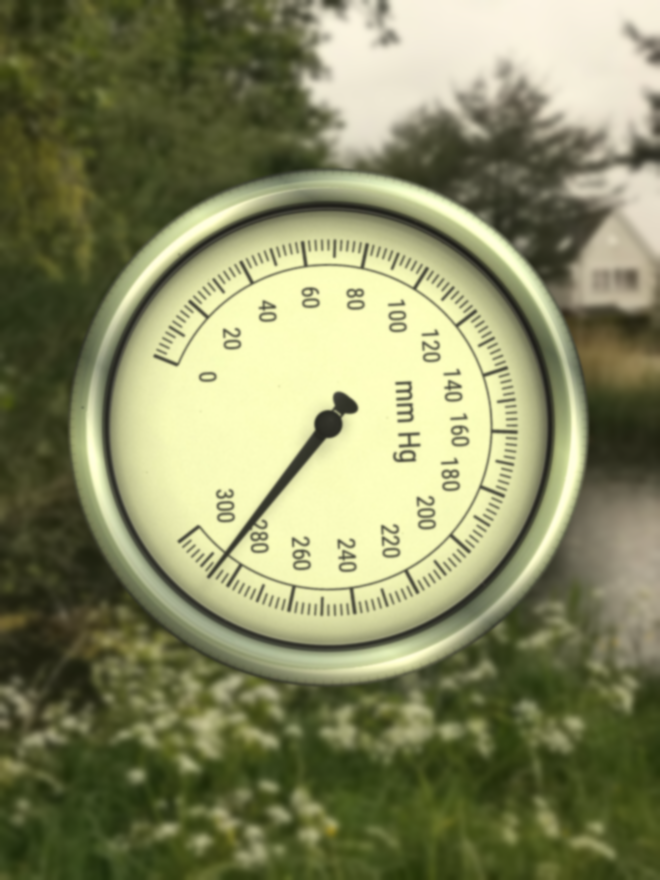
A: 286 mmHg
